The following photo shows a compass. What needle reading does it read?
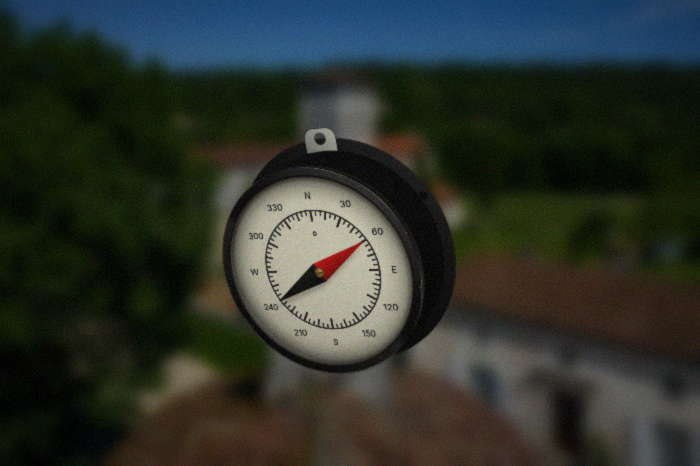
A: 60 °
